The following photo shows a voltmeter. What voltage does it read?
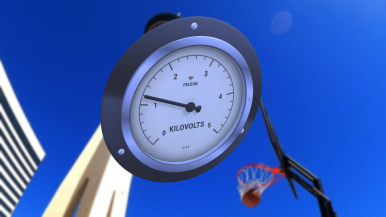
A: 1.2 kV
